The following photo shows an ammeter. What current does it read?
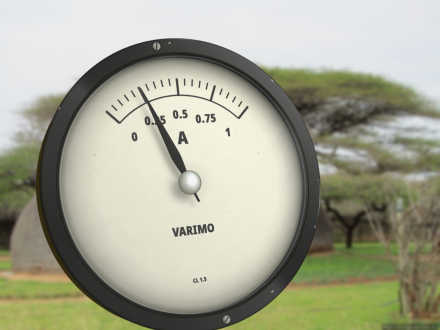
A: 0.25 A
